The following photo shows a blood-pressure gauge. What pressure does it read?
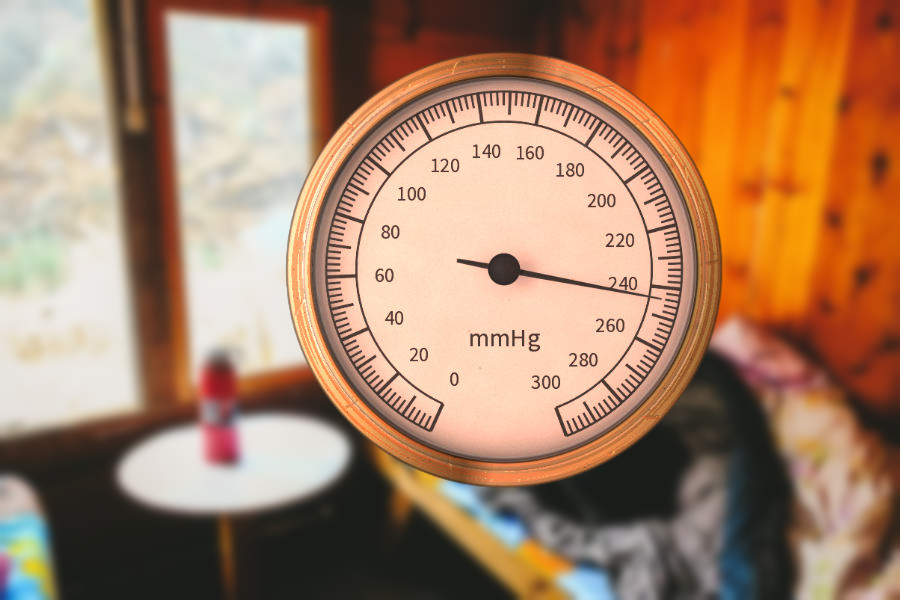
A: 244 mmHg
